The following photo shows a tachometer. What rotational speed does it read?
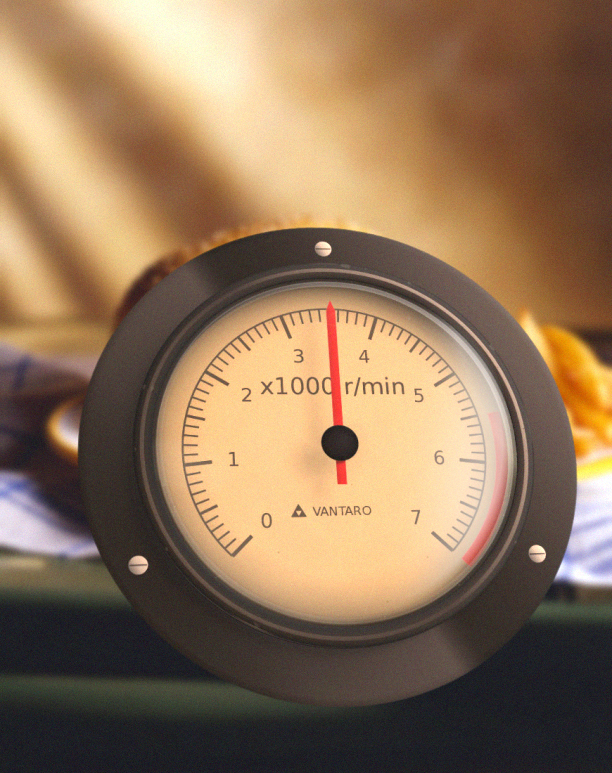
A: 3500 rpm
